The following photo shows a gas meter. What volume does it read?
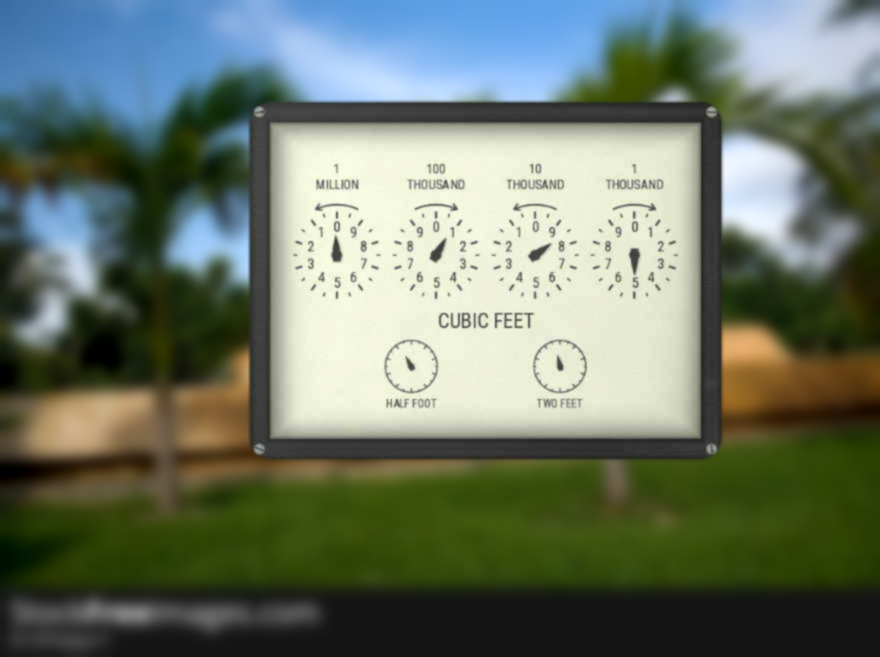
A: 8500 ft³
